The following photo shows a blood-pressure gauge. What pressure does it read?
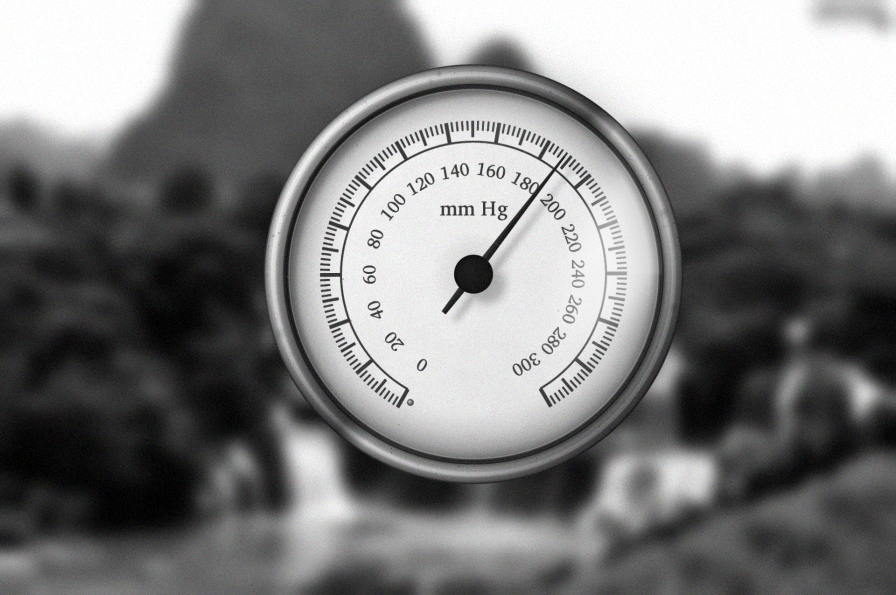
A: 188 mmHg
